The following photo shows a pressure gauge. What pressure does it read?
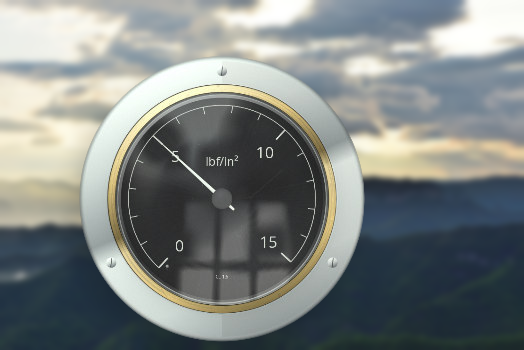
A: 5 psi
